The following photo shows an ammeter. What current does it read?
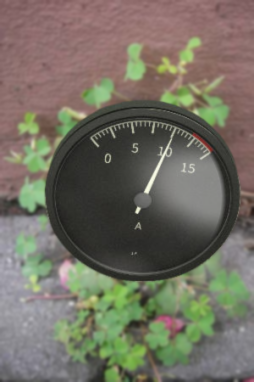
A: 10 A
